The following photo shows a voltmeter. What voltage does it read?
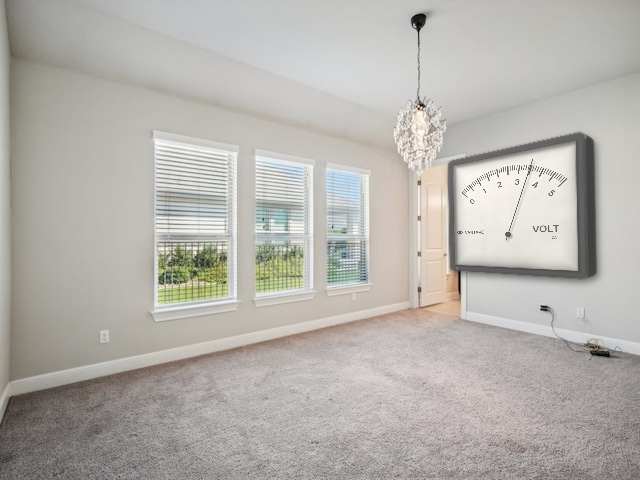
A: 3.5 V
